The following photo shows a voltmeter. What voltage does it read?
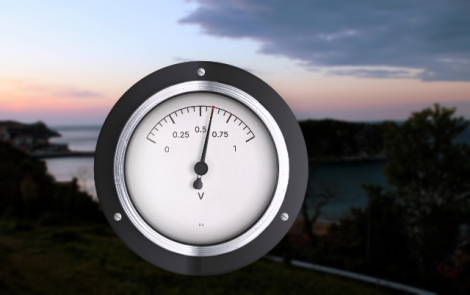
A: 0.6 V
